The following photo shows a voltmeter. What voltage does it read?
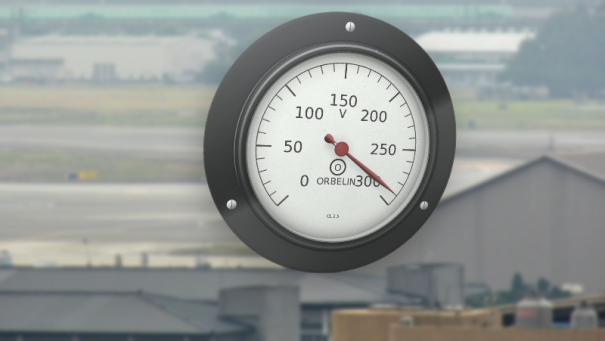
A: 290 V
